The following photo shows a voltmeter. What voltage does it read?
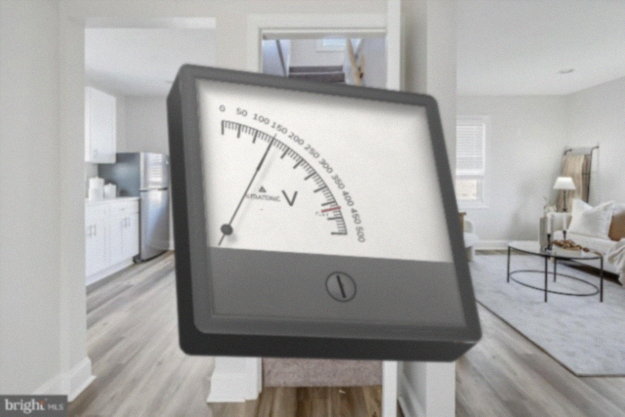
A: 150 V
